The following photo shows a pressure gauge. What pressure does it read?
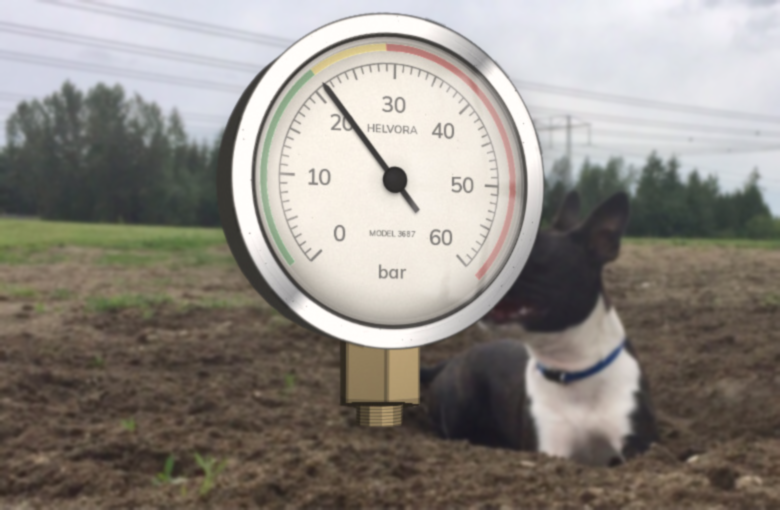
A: 21 bar
